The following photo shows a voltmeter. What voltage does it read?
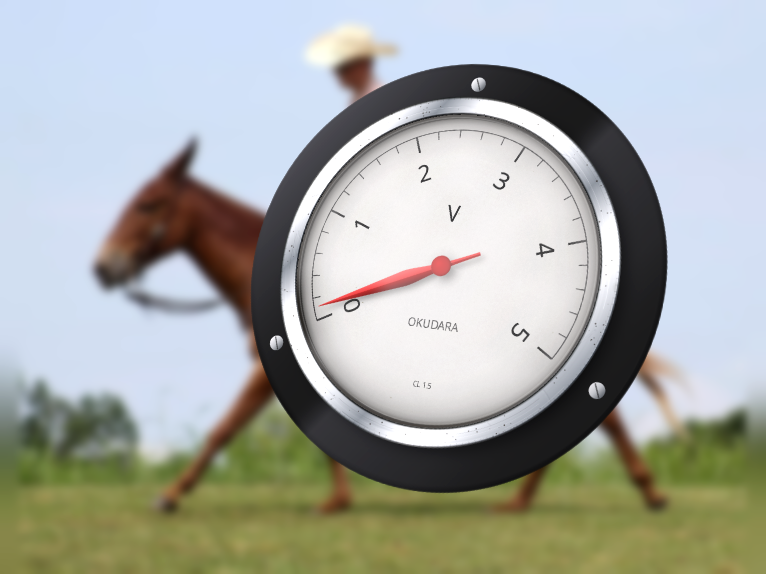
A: 0.1 V
